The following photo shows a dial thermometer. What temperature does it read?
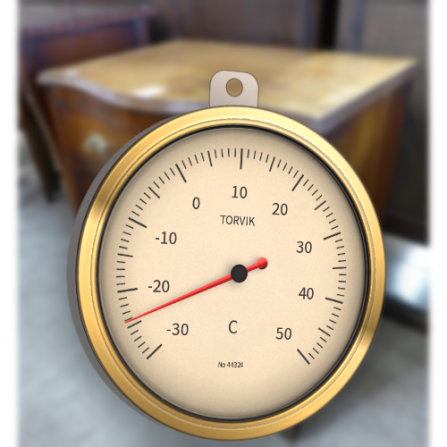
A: -24 °C
